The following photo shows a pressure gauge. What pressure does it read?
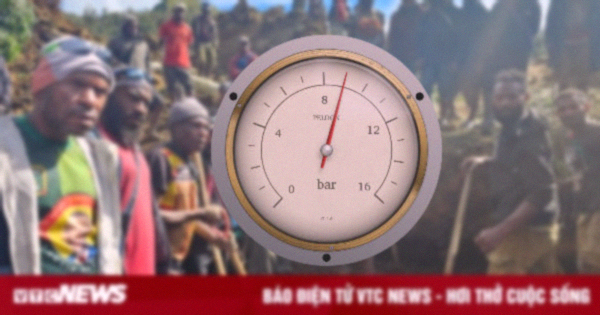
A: 9 bar
